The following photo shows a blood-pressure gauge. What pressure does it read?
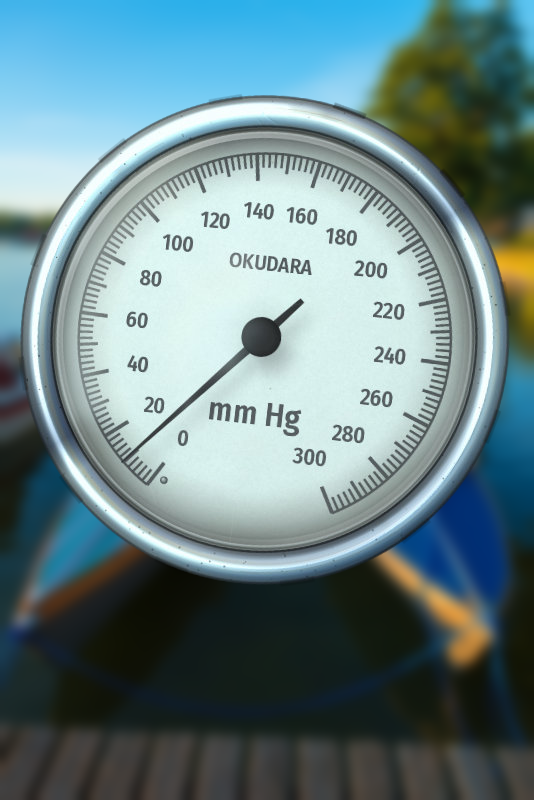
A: 10 mmHg
